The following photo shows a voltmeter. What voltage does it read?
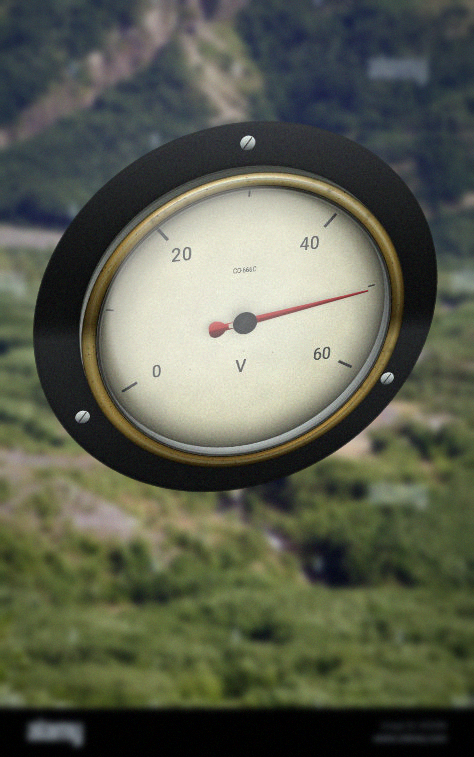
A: 50 V
